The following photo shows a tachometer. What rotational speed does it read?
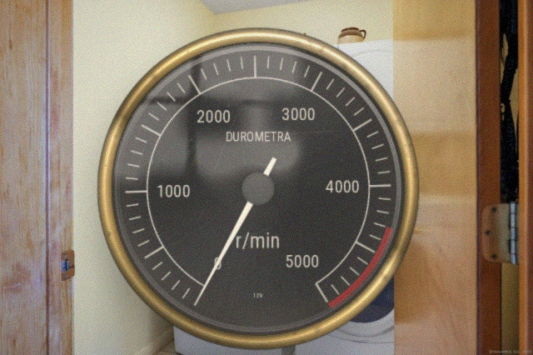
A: 0 rpm
